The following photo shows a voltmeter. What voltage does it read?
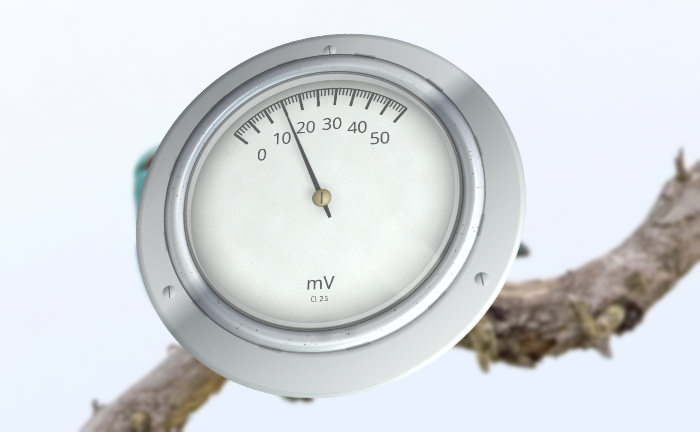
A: 15 mV
